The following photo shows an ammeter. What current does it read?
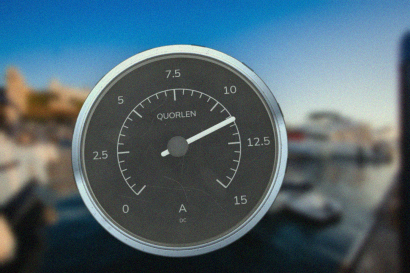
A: 11.25 A
